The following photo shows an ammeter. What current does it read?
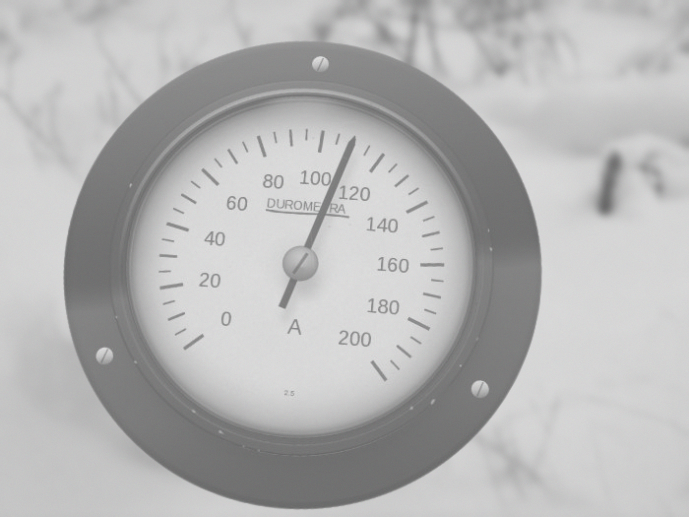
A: 110 A
